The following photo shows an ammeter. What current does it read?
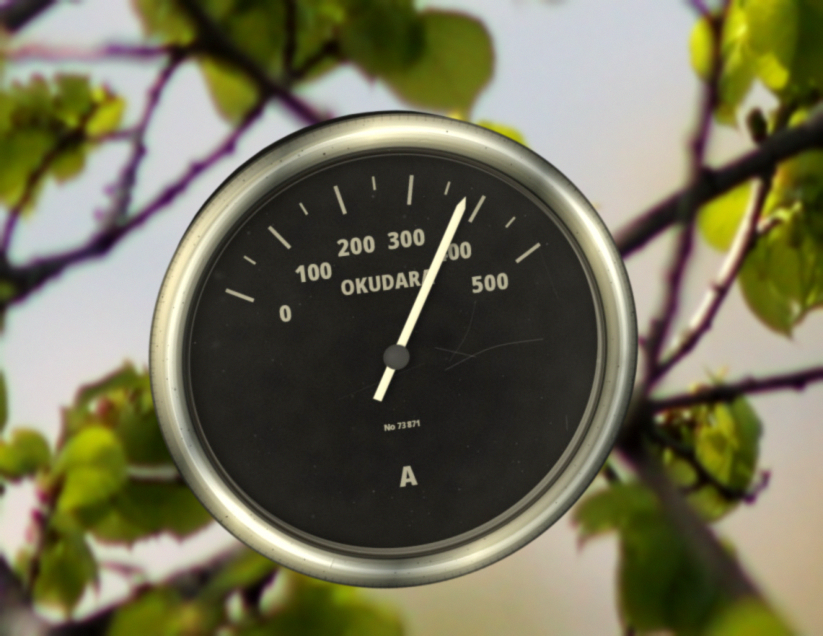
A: 375 A
